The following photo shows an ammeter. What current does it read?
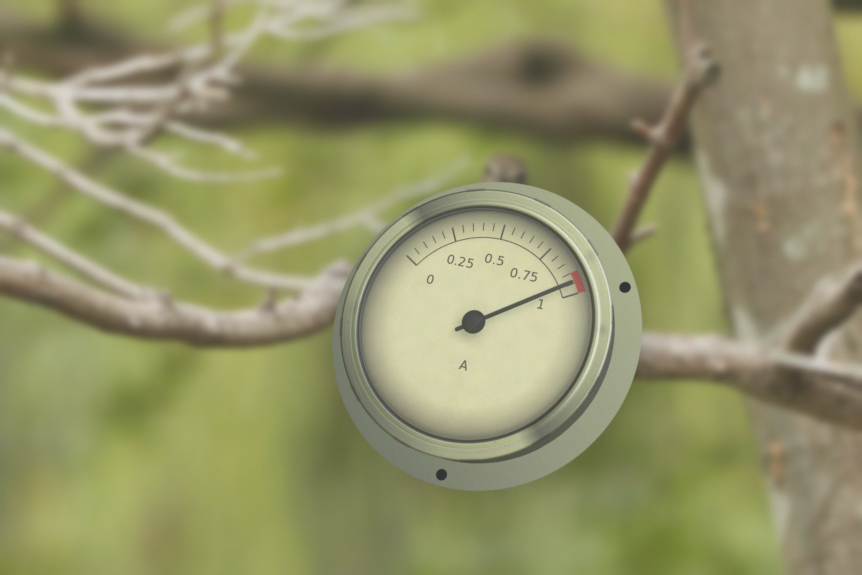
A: 0.95 A
